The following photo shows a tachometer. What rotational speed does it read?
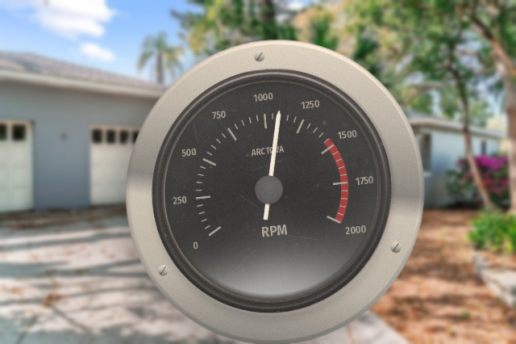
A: 1100 rpm
